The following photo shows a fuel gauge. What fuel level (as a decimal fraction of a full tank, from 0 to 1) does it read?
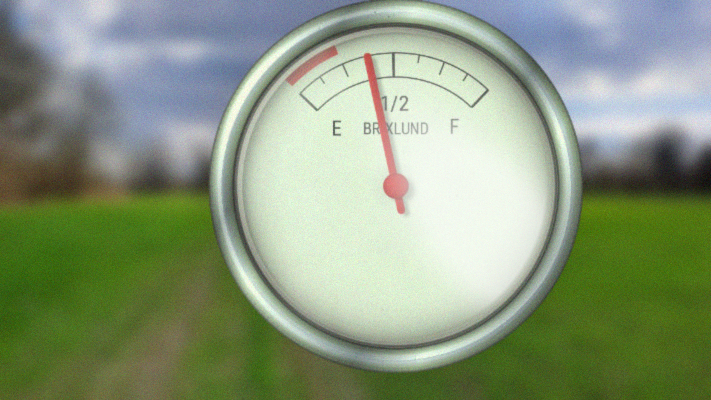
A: 0.375
